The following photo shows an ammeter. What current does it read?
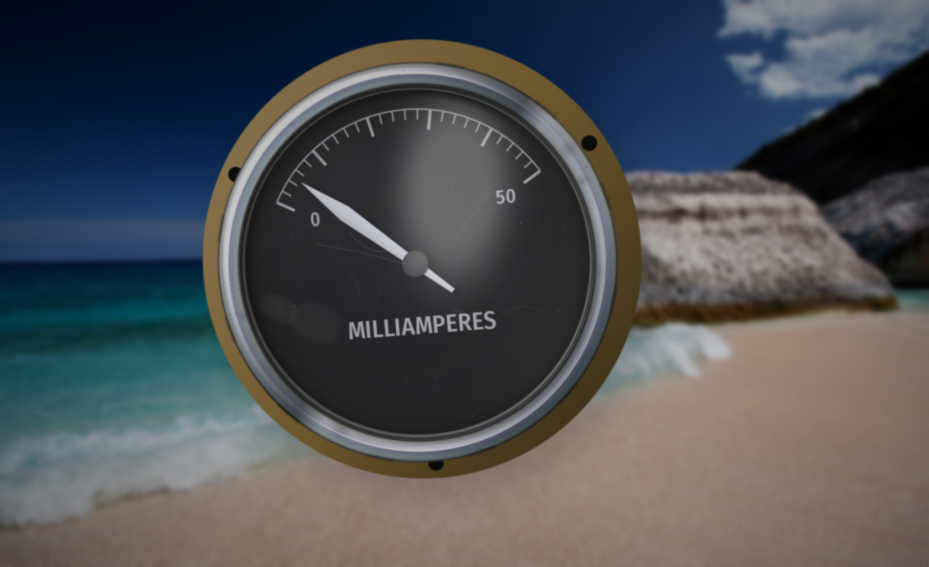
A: 5 mA
